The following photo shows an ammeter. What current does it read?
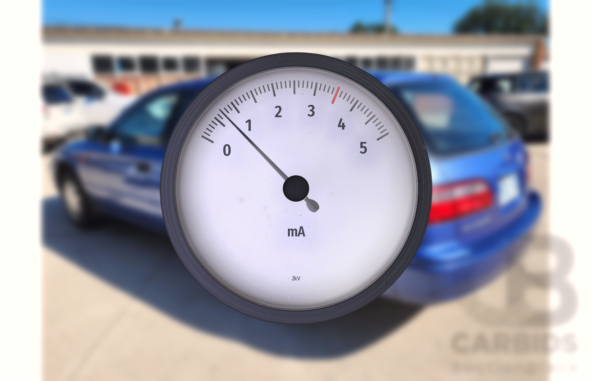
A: 0.7 mA
